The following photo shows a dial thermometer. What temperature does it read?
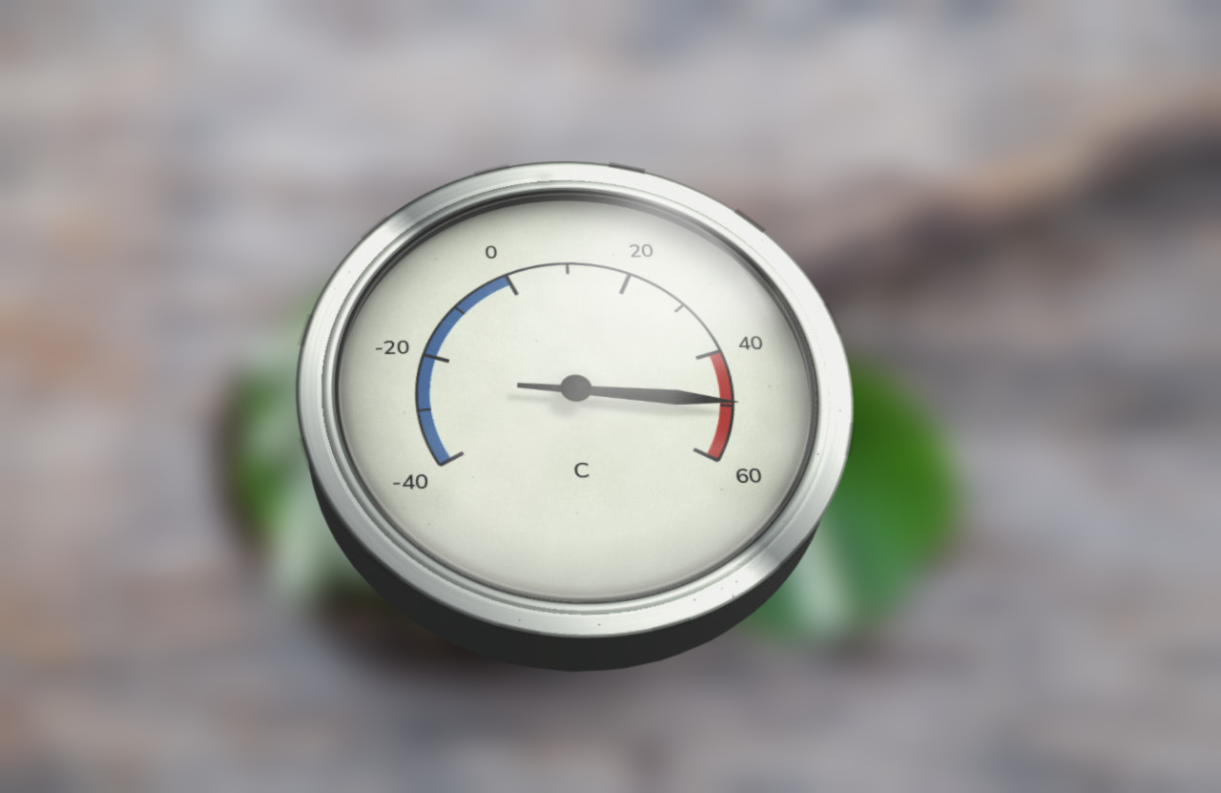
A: 50 °C
